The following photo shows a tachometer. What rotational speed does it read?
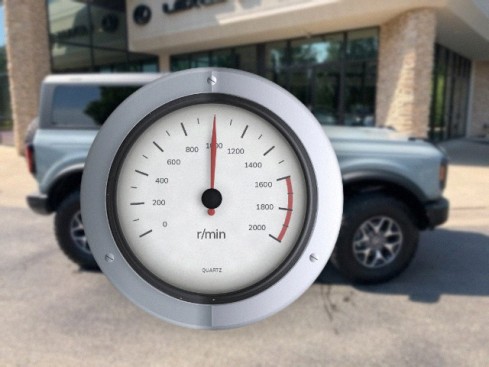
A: 1000 rpm
